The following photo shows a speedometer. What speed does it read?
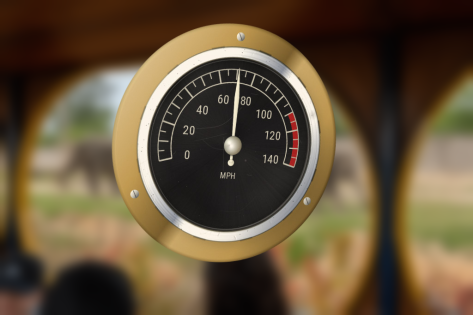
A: 70 mph
